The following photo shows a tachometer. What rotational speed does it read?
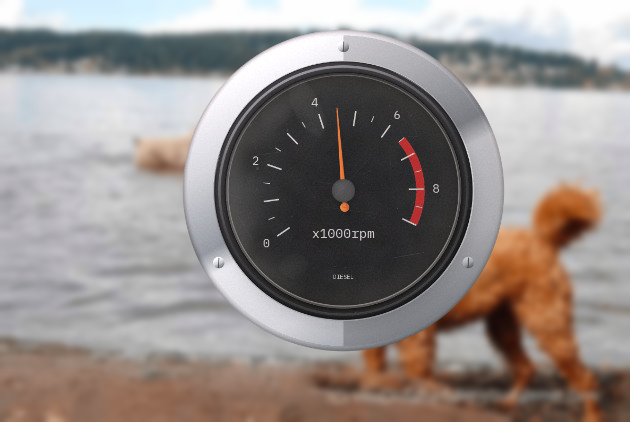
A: 4500 rpm
